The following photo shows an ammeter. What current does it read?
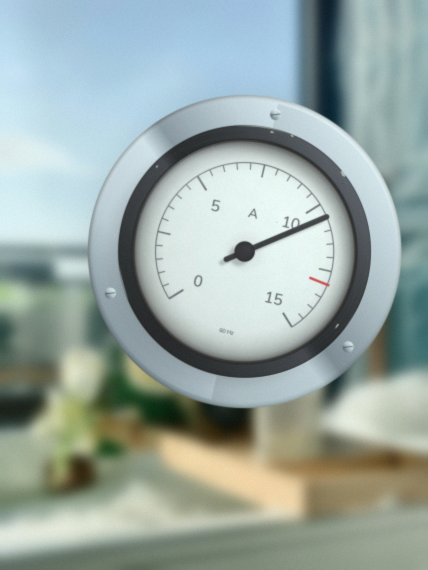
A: 10.5 A
